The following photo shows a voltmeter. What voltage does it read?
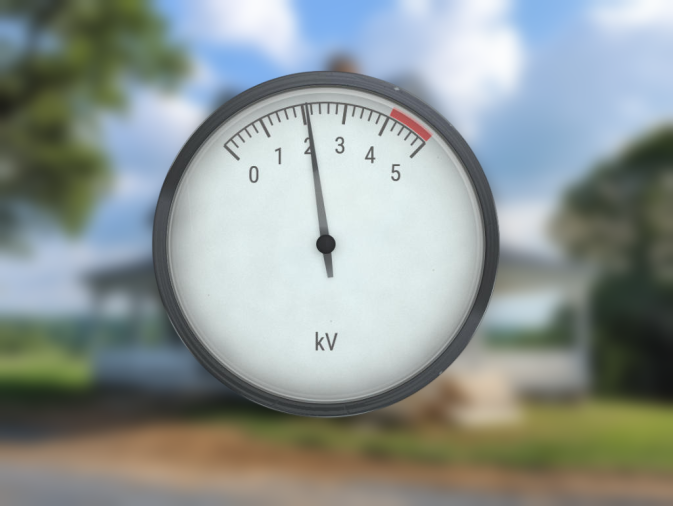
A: 2.1 kV
